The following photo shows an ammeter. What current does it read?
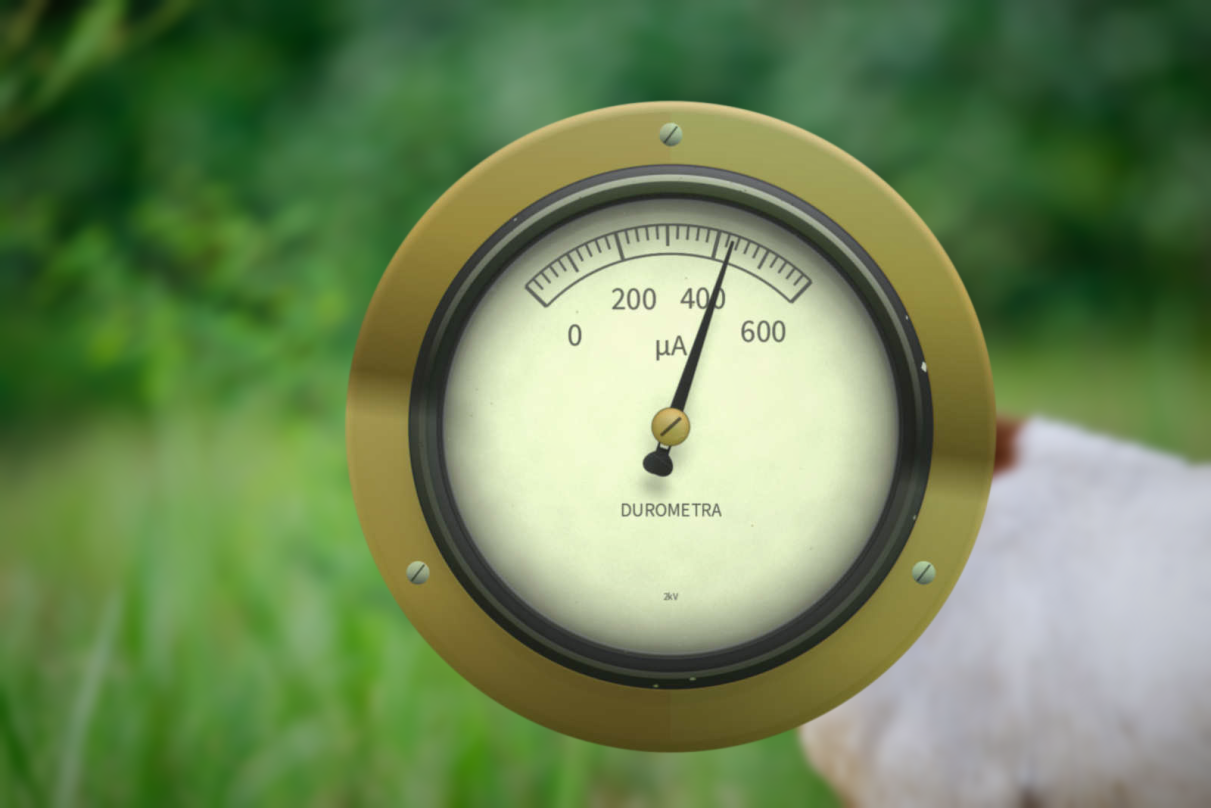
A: 430 µA
